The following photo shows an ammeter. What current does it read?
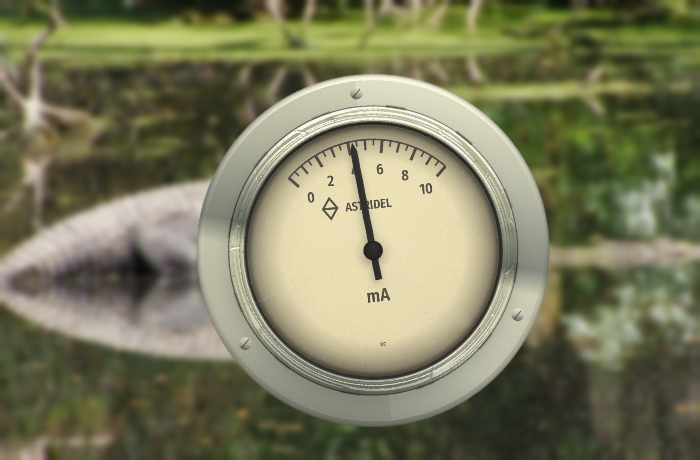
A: 4.25 mA
